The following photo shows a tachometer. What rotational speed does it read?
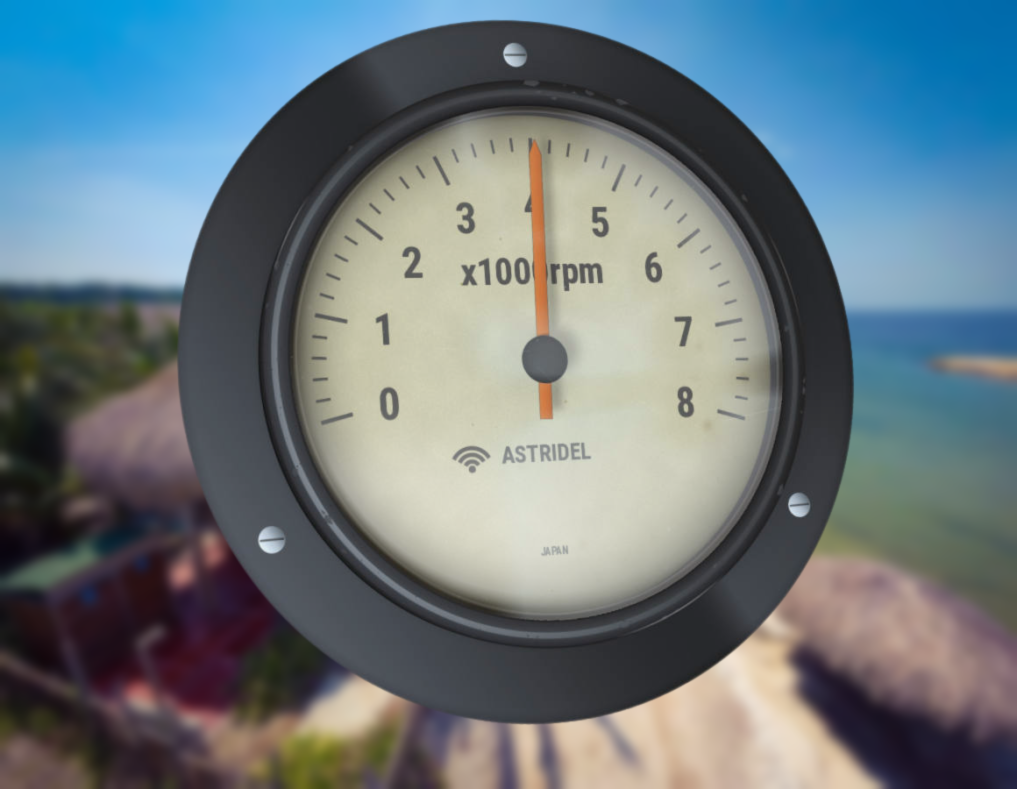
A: 4000 rpm
